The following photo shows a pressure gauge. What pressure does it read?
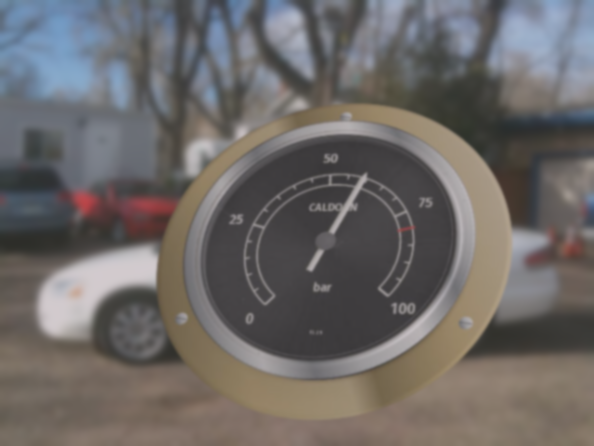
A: 60 bar
